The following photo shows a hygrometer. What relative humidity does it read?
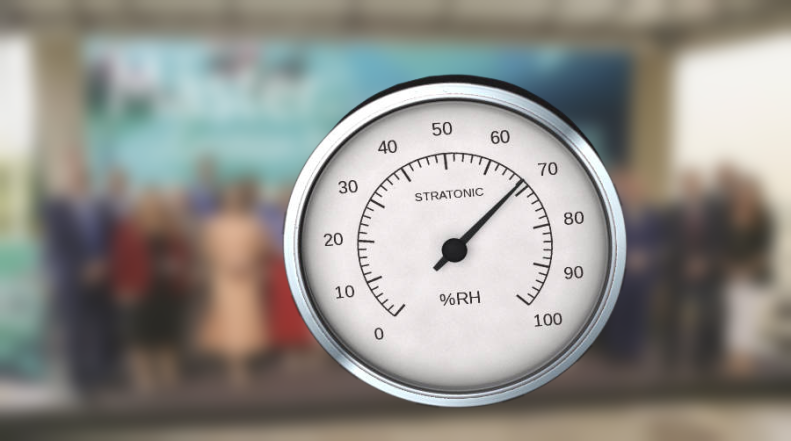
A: 68 %
